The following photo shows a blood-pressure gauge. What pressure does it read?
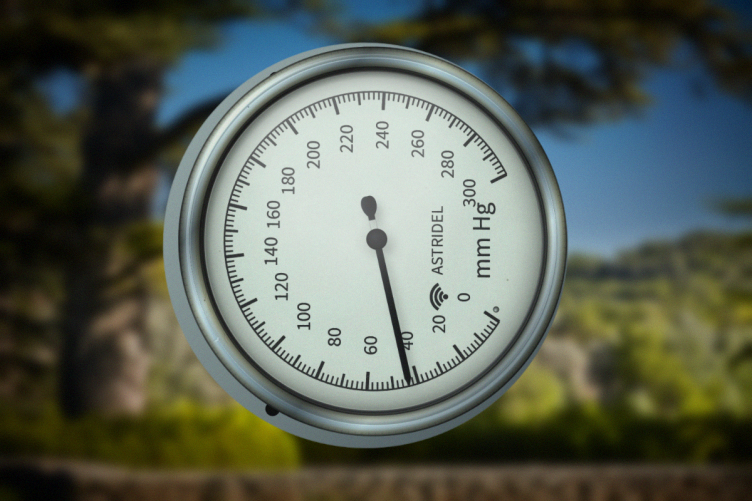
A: 44 mmHg
